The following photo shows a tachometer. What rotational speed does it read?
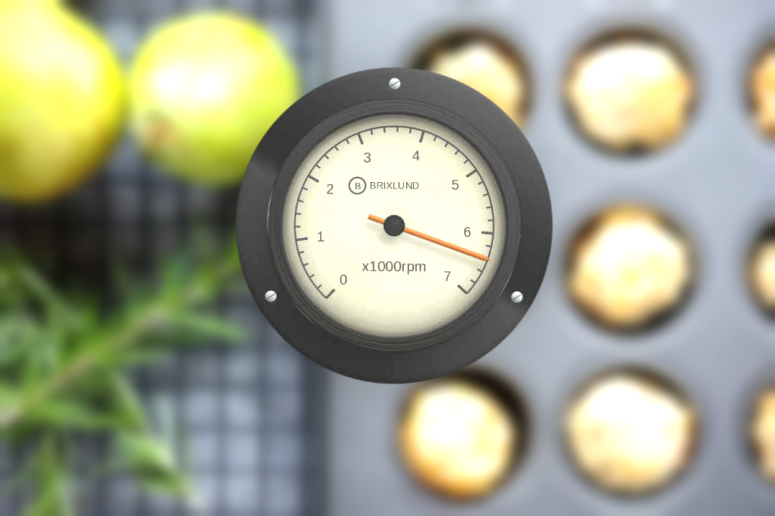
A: 6400 rpm
